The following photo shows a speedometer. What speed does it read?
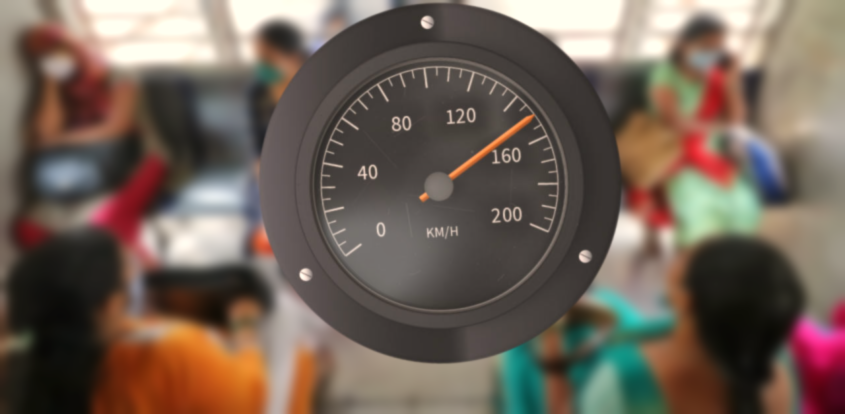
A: 150 km/h
